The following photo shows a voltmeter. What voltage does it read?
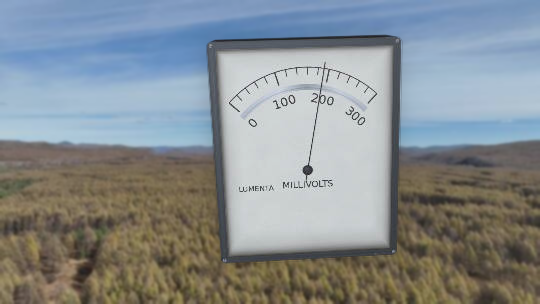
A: 190 mV
